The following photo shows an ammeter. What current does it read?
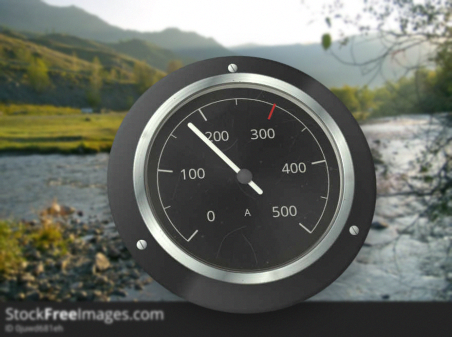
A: 175 A
